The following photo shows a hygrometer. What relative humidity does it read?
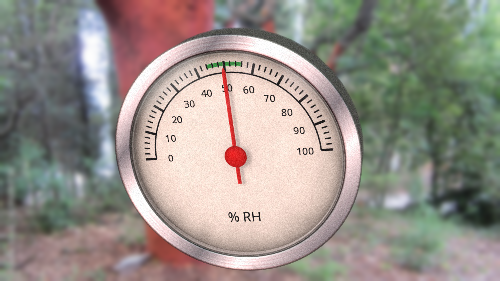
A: 50 %
